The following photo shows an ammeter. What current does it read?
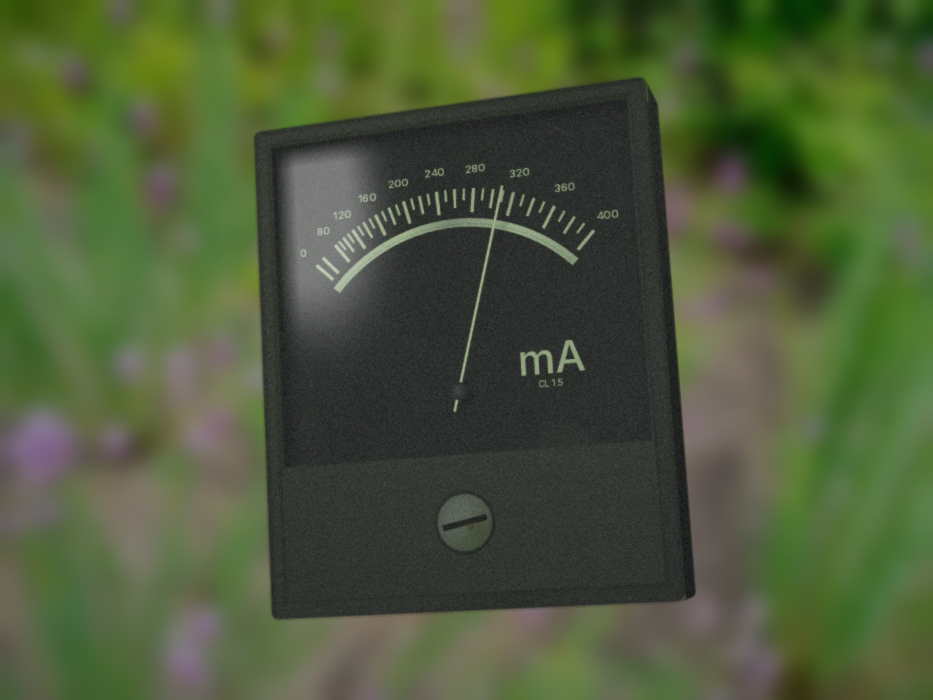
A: 310 mA
